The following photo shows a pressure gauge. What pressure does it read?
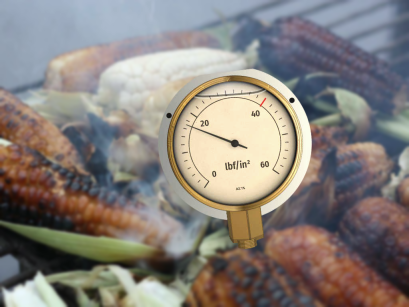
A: 17 psi
